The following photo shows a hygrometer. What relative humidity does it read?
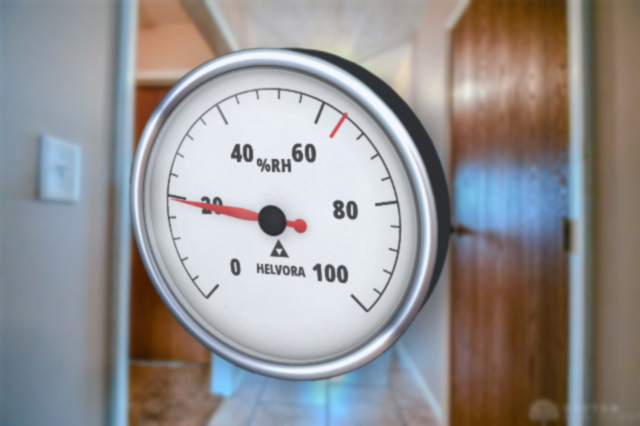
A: 20 %
